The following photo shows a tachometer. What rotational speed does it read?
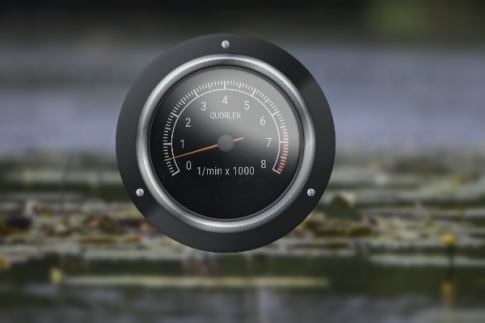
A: 500 rpm
